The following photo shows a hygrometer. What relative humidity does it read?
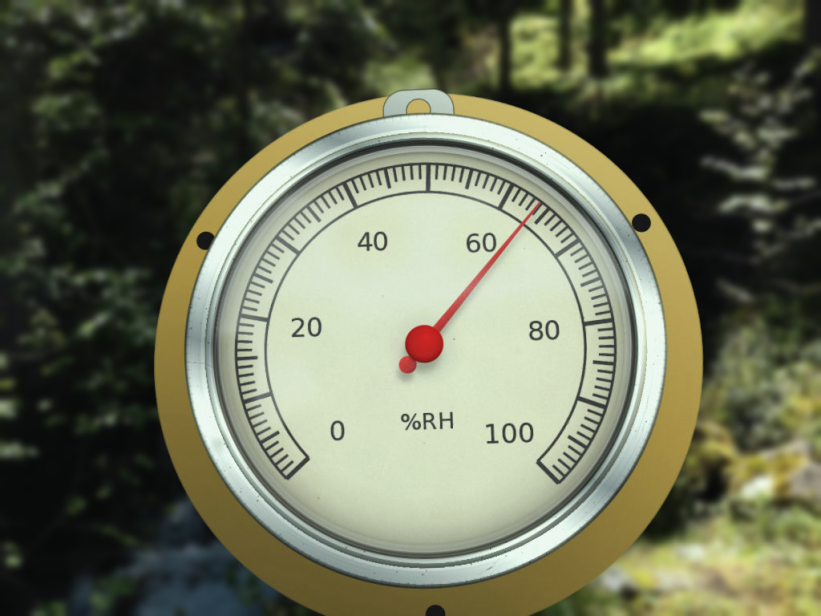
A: 64 %
